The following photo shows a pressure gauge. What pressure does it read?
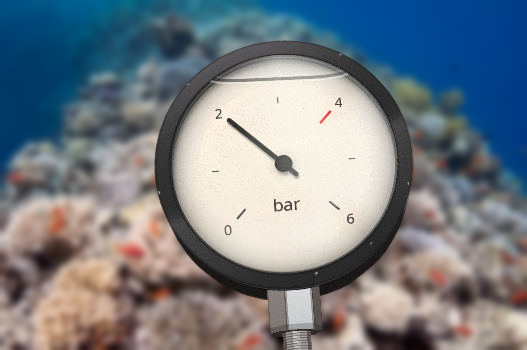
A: 2 bar
